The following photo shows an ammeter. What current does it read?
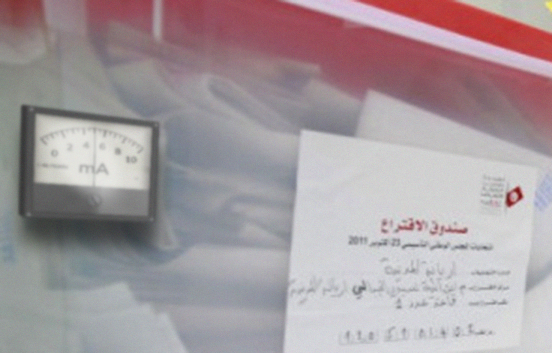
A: 5 mA
